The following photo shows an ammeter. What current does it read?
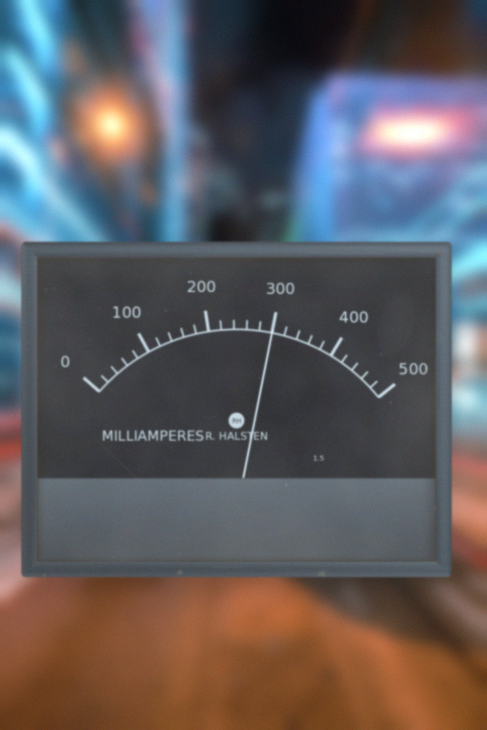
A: 300 mA
